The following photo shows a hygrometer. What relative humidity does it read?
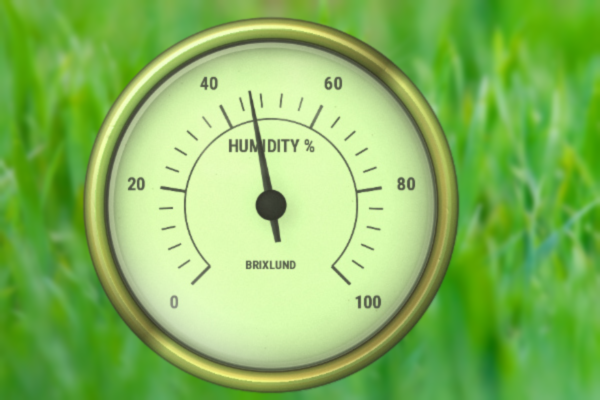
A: 46 %
